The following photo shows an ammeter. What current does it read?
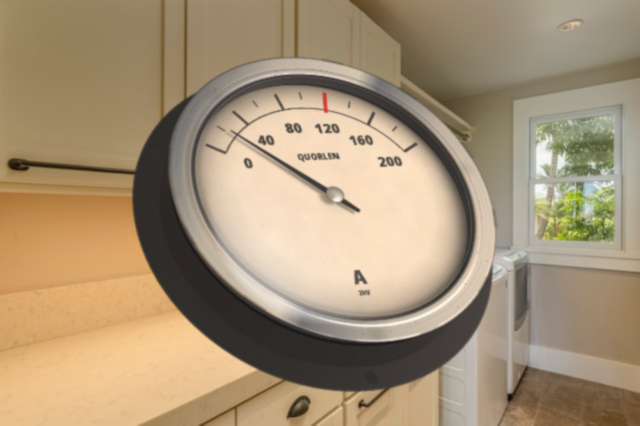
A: 20 A
